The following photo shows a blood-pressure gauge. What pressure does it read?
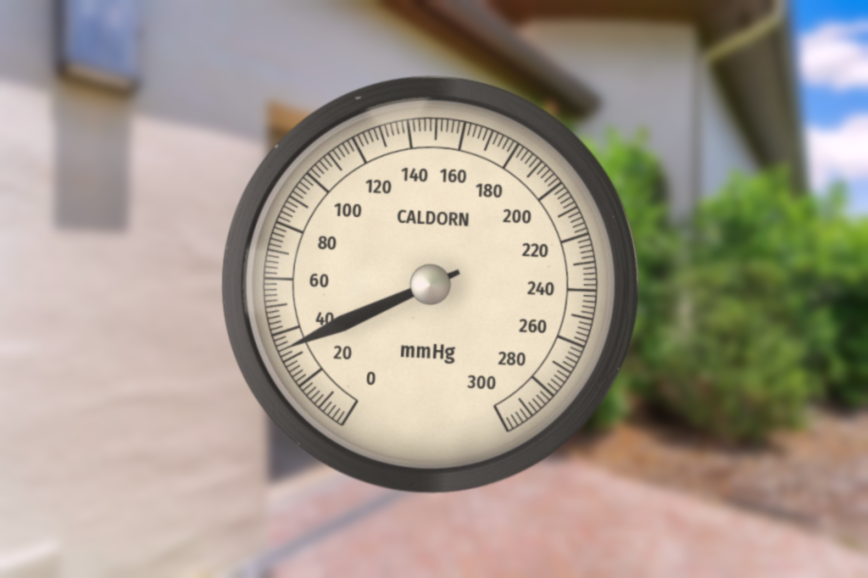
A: 34 mmHg
